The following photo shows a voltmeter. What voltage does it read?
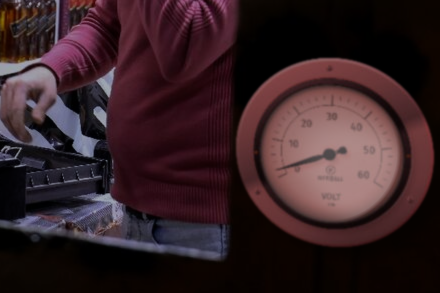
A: 2 V
